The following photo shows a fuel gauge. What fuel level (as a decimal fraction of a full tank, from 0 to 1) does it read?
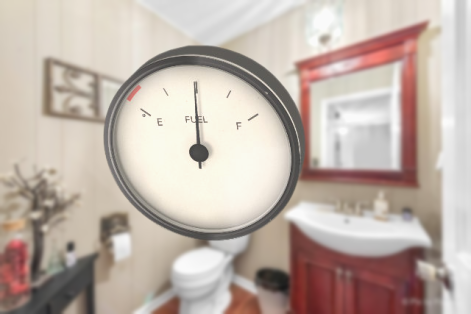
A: 0.5
